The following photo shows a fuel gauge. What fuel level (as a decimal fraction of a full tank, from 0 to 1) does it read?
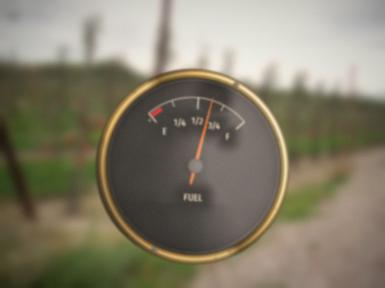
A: 0.625
